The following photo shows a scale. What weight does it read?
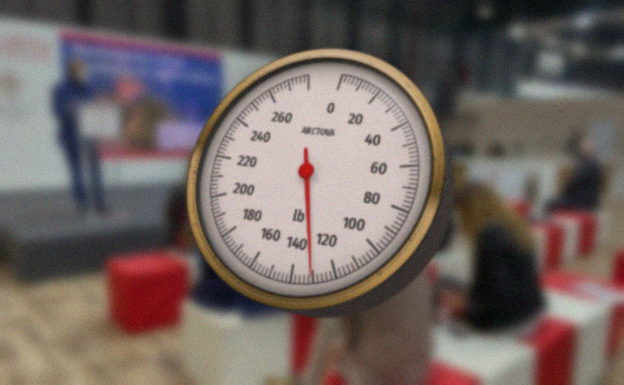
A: 130 lb
